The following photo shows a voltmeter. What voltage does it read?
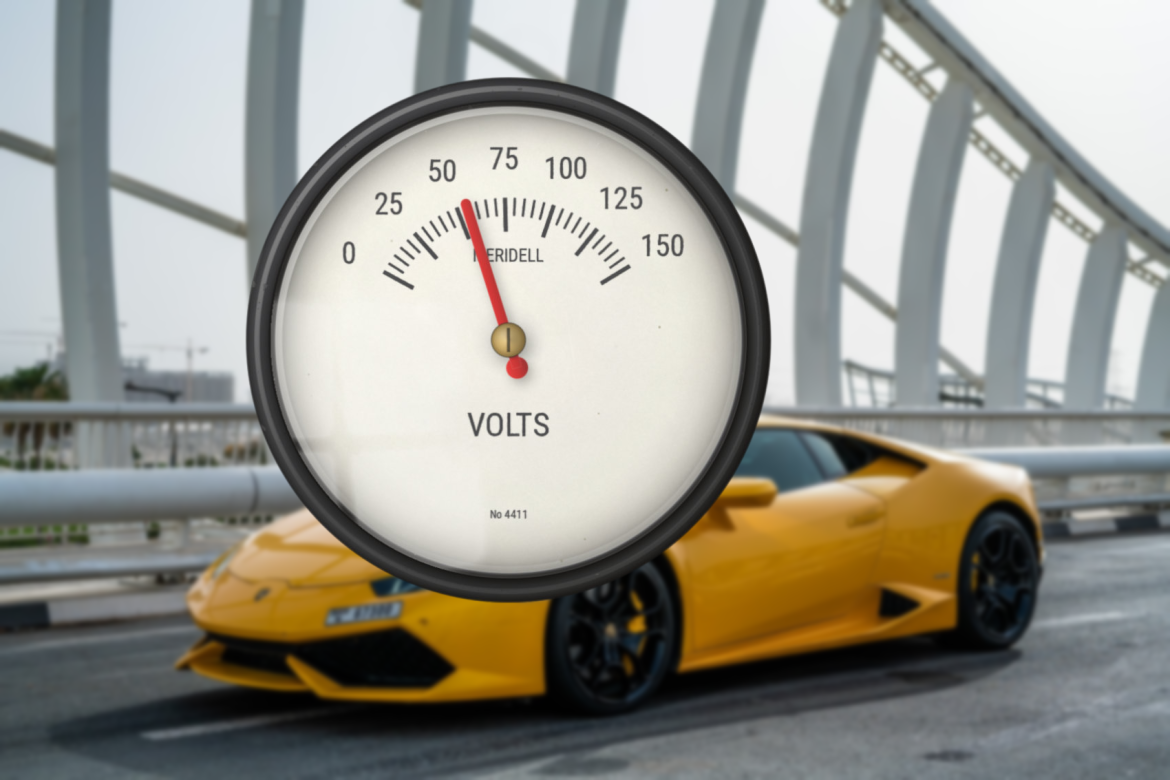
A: 55 V
